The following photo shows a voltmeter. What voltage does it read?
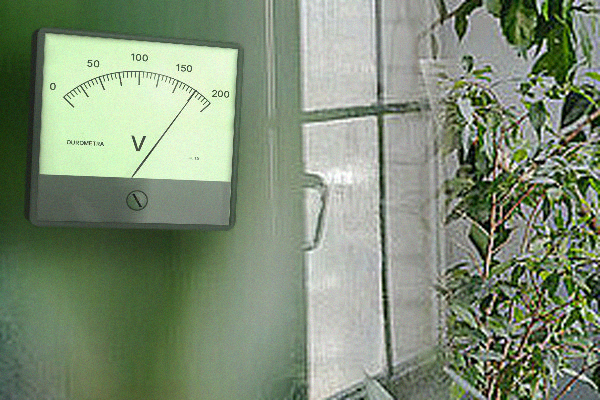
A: 175 V
